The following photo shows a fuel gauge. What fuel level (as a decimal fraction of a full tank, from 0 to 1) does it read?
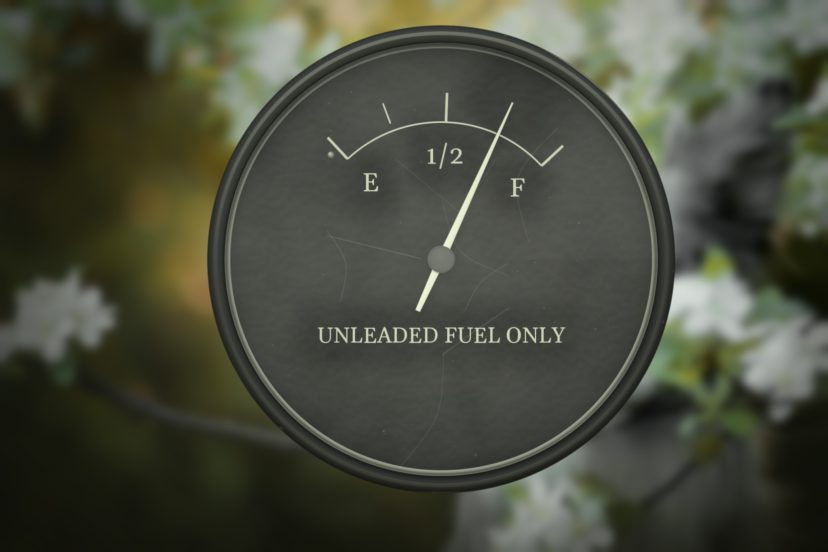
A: 0.75
